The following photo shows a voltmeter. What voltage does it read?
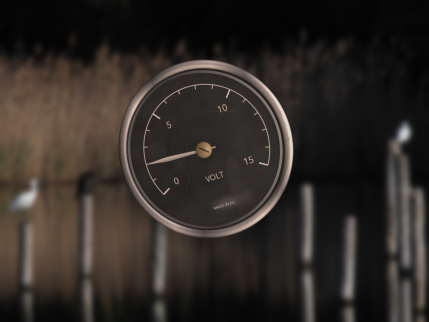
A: 2 V
